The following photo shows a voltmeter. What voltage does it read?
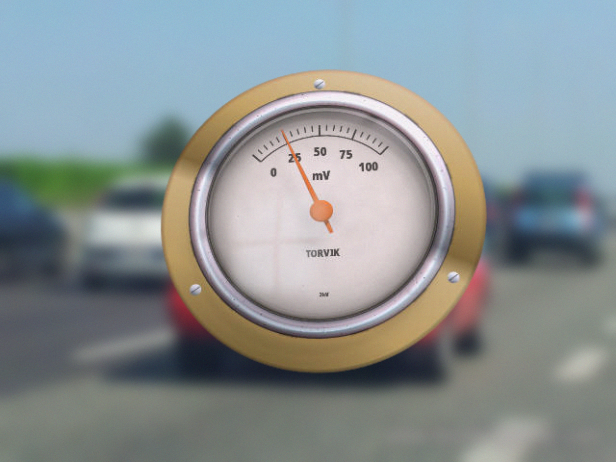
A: 25 mV
